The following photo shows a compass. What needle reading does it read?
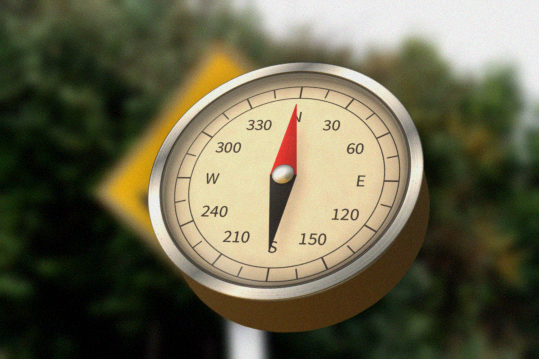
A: 0 °
